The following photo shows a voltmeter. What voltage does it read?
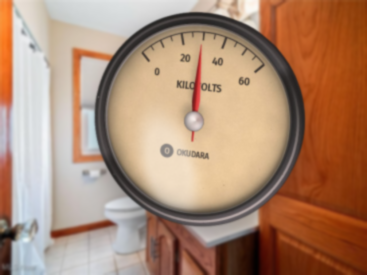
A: 30 kV
